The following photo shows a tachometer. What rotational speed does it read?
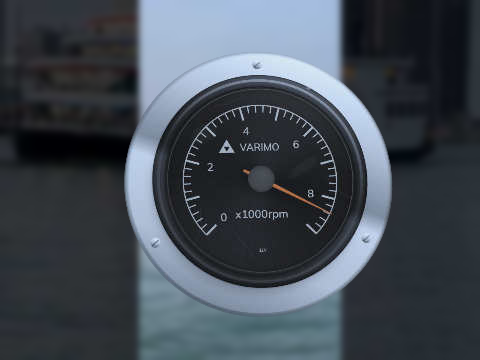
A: 8400 rpm
